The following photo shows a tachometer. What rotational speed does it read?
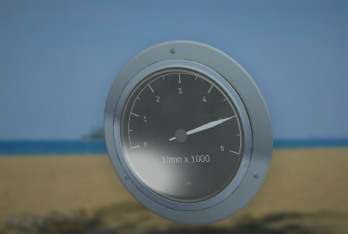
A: 5000 rpm
